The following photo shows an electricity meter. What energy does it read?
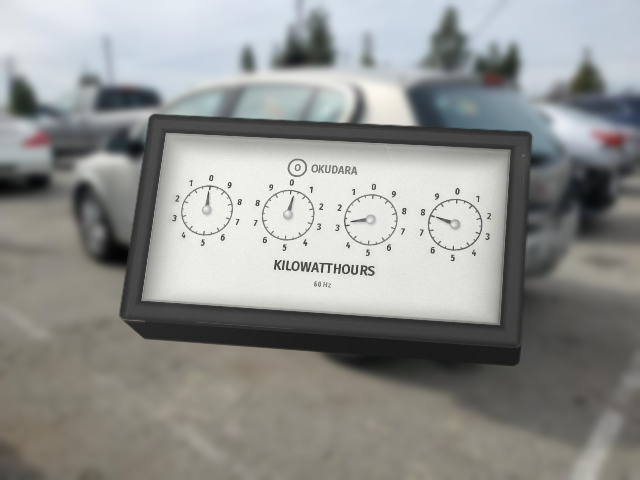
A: 28 kWh
